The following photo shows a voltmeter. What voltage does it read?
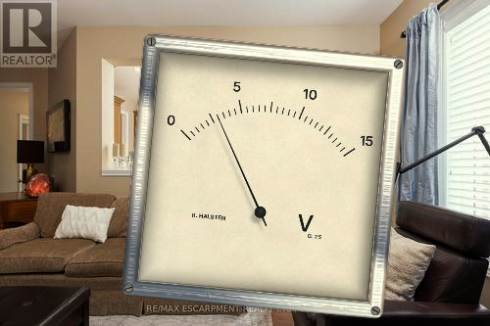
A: 3 V
